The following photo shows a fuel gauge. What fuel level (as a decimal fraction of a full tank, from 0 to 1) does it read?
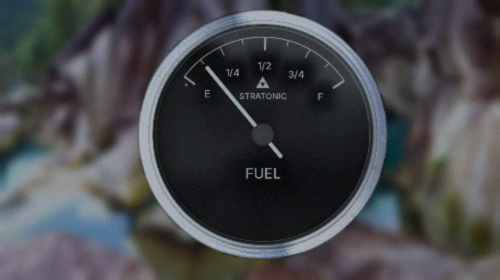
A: 0.125
